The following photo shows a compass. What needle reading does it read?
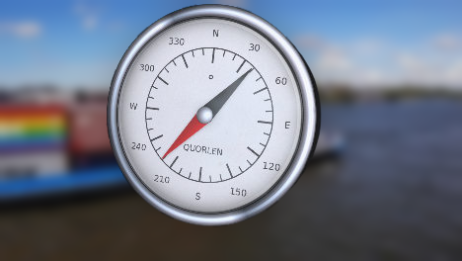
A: 220 °
